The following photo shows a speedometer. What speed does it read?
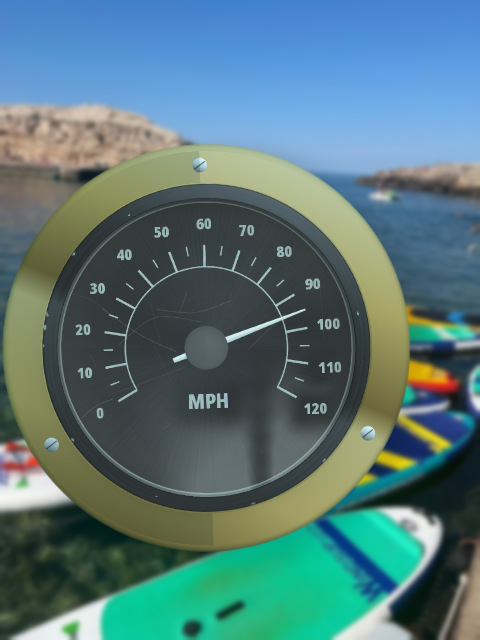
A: 95 mph
